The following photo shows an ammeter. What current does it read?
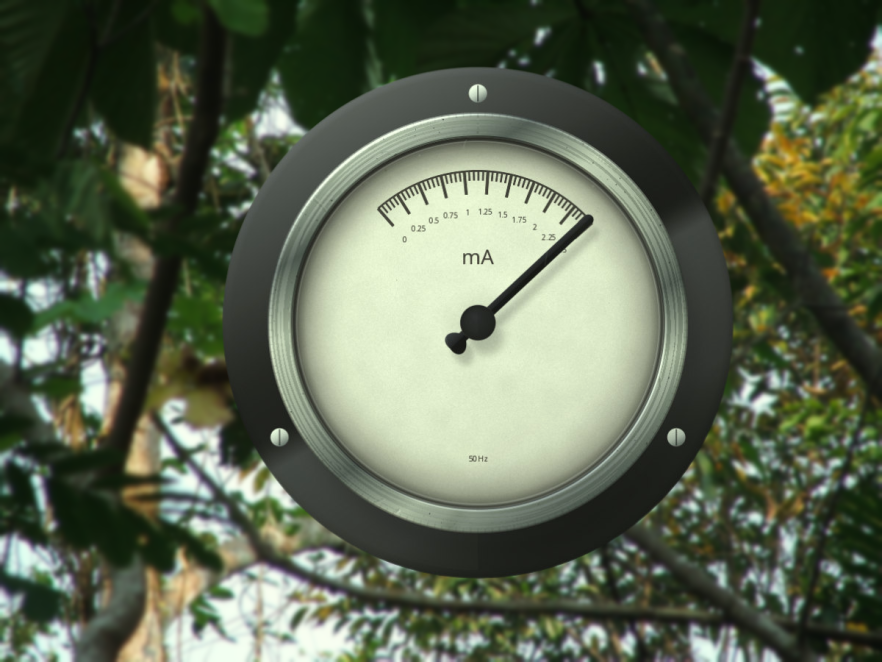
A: 2.45 mA
